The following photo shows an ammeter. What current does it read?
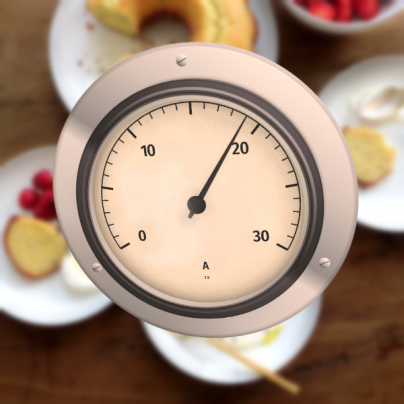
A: 19 A
